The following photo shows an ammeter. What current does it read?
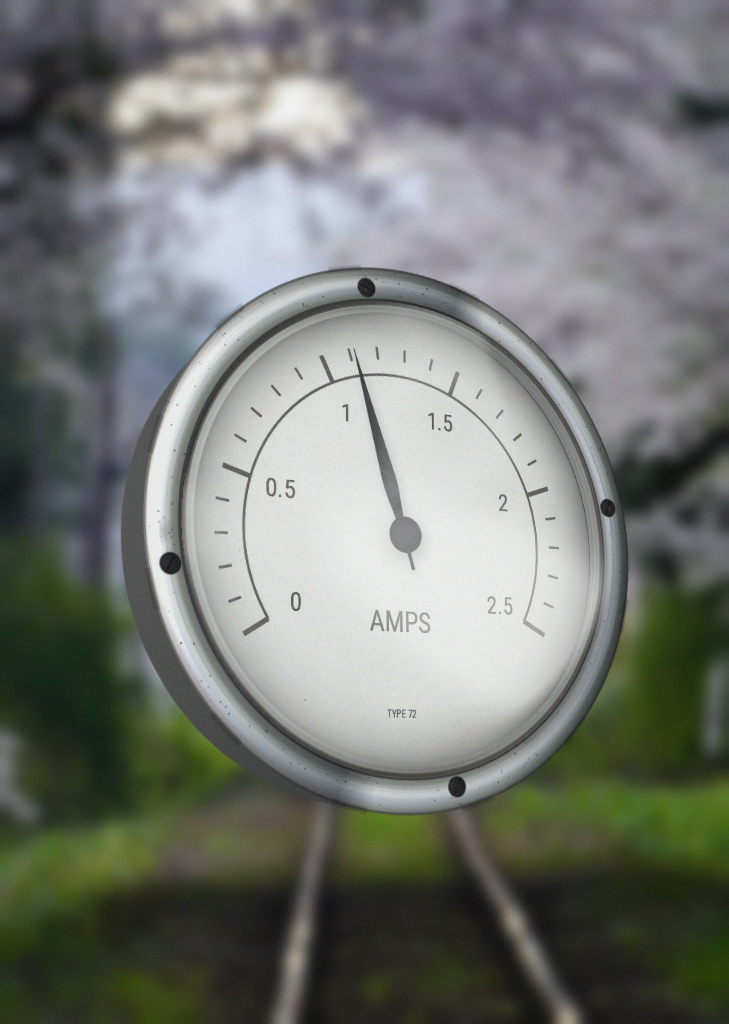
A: 1.1 A
